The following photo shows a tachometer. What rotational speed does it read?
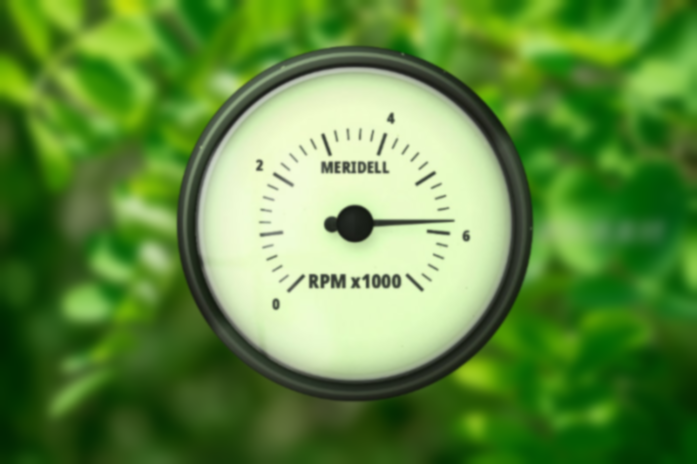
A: 5800 rpm
